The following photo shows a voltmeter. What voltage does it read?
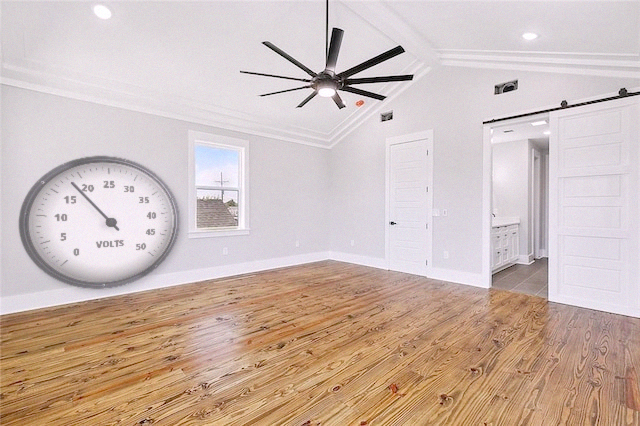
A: 18 V
